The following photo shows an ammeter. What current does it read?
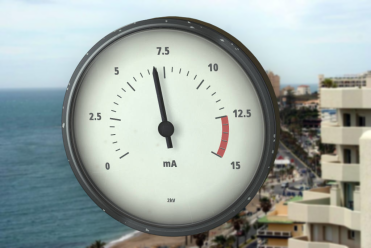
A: 7 mA
